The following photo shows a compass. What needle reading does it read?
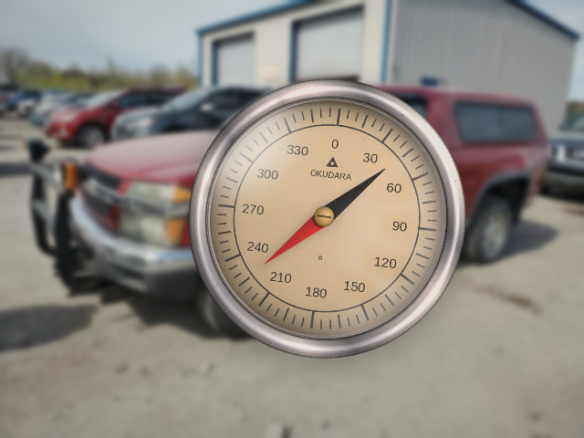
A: 225 °
